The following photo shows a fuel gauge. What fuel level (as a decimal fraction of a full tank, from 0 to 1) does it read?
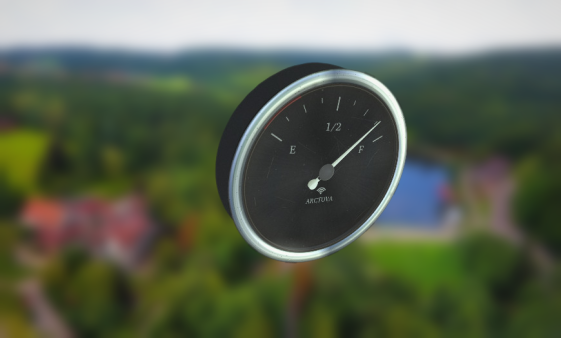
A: 0.875
